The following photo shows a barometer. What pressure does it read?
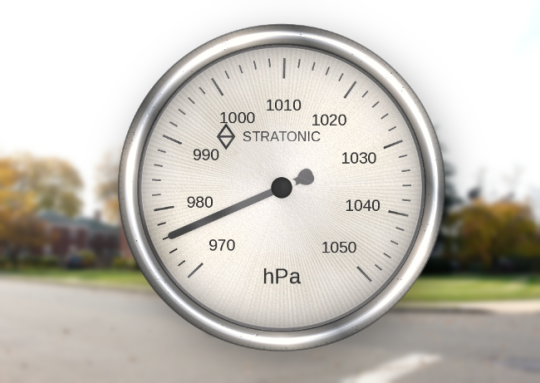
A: 976 hPa
